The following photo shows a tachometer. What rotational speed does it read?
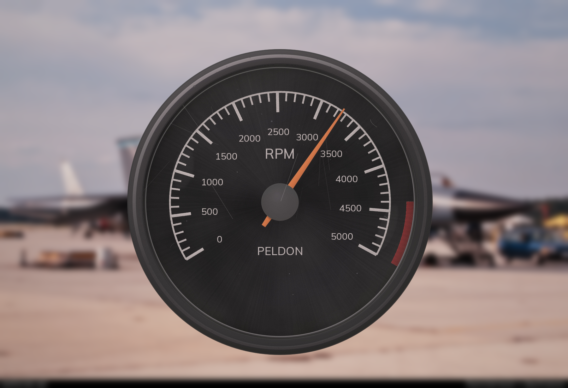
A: 3250 rpm
